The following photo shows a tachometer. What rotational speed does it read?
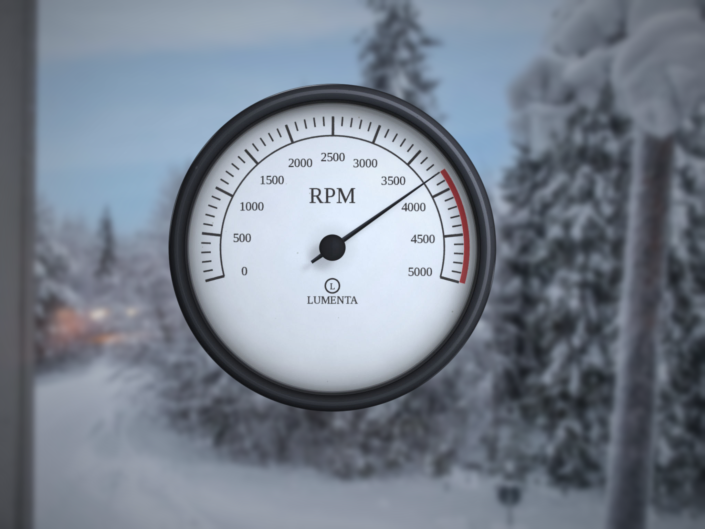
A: 3800 rpm
